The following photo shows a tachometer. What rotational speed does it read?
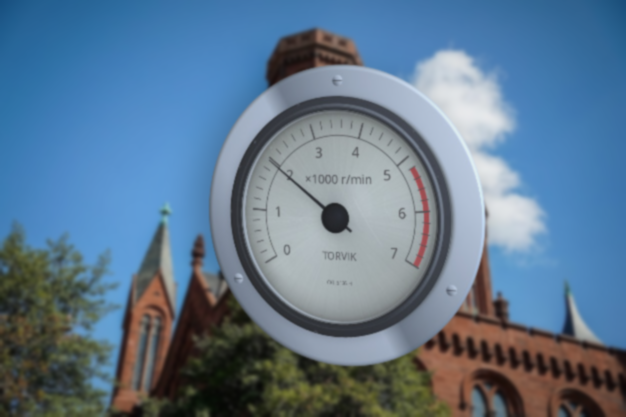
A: 2000 rpm
